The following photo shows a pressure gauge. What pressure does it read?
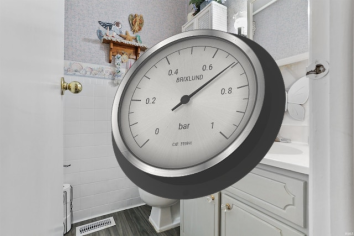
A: 0.7 bar
